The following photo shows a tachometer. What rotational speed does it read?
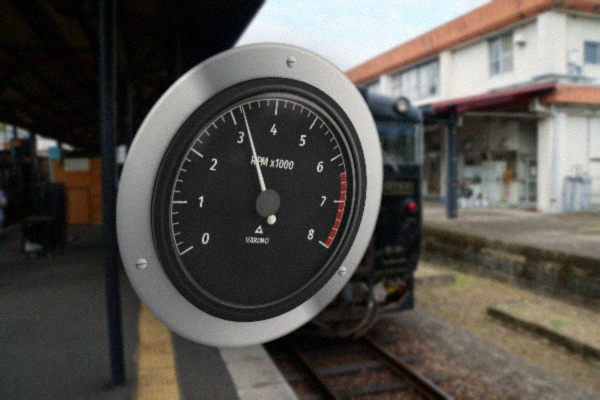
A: 3200 rpm
